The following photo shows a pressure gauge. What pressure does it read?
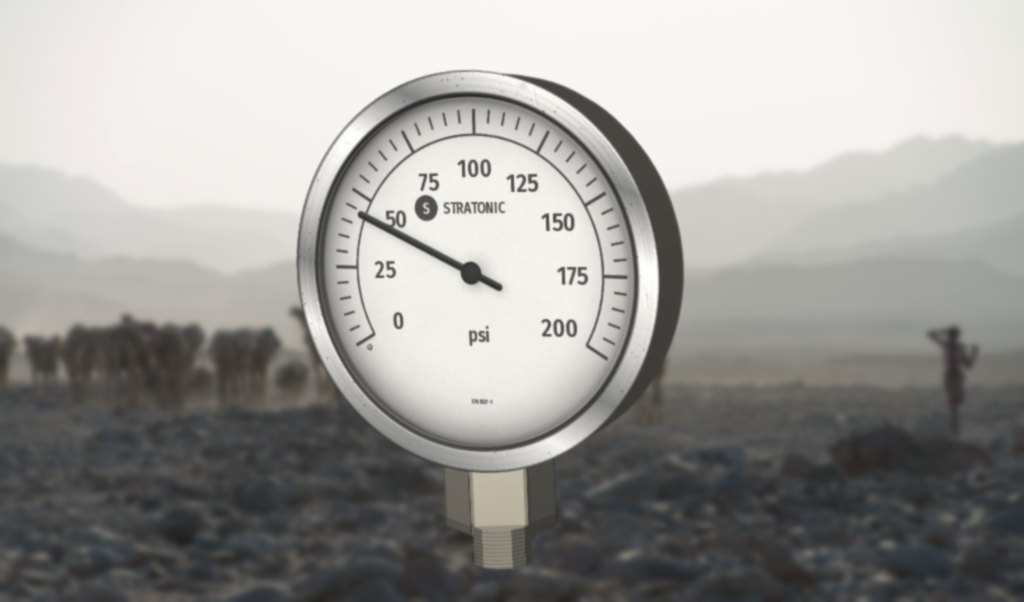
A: 45 psi
